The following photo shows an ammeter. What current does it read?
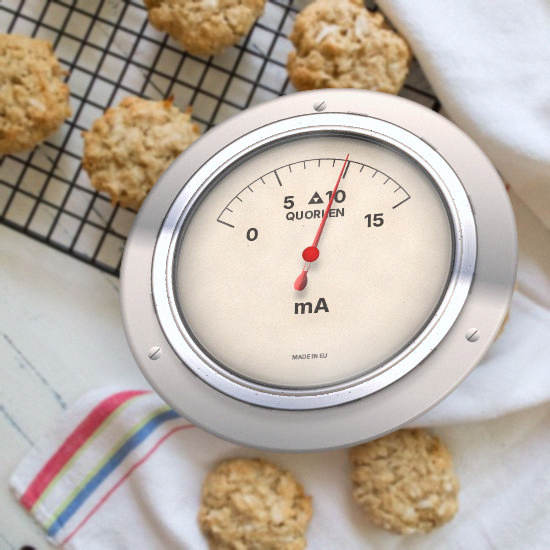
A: 10 mA
